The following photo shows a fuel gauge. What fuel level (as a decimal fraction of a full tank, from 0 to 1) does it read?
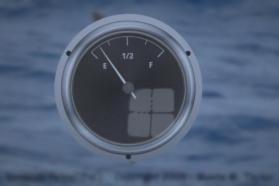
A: 0.125
